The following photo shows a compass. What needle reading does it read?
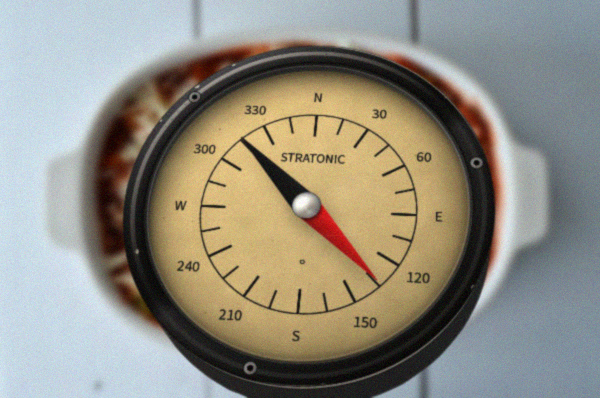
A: 135 °
